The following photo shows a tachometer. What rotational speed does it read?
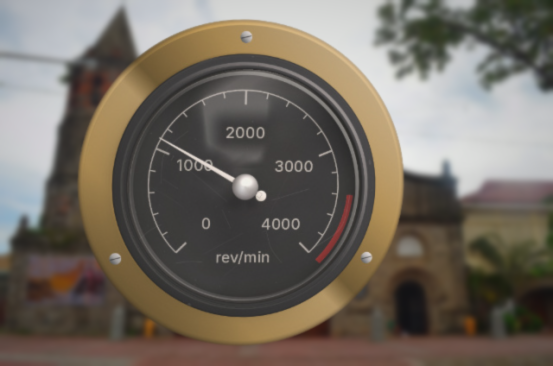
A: 1100 rpm
